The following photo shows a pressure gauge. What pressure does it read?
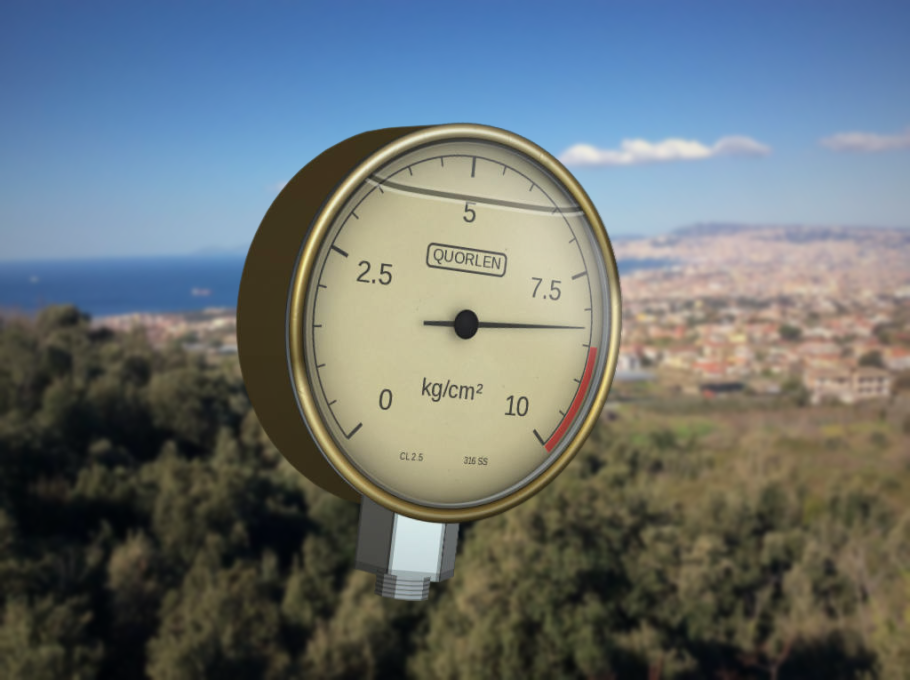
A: 8.25 kg/cm²
